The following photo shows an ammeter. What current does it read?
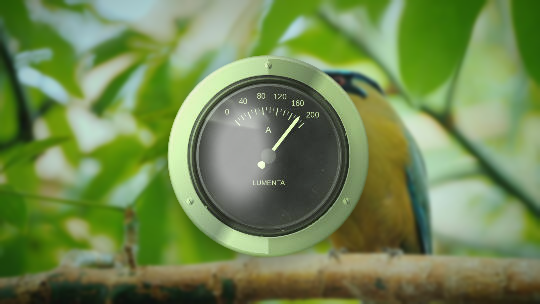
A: 180 A
